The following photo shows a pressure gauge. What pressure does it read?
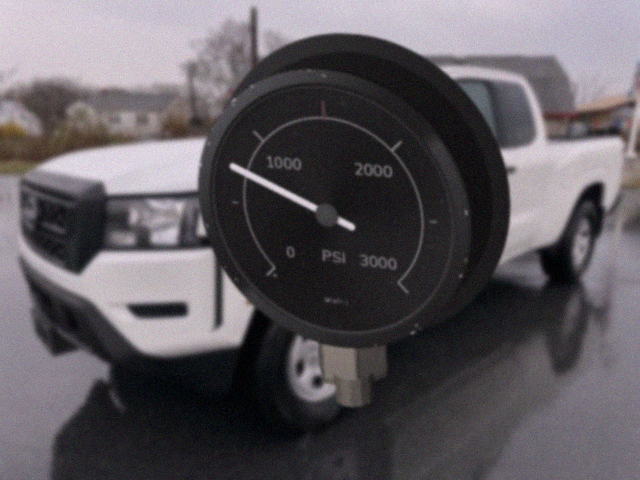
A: 750 psi
